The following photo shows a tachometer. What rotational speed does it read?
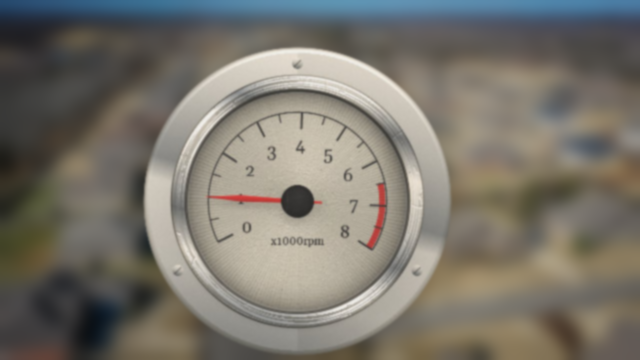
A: 1000 rpm
